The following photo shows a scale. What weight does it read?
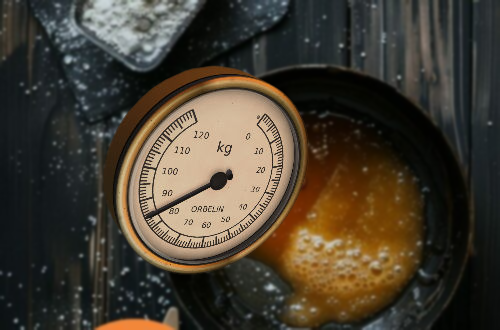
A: 85 kg
